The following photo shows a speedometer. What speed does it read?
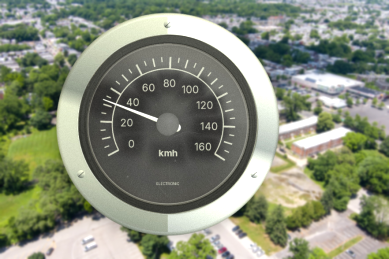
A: 32.5 km/h
